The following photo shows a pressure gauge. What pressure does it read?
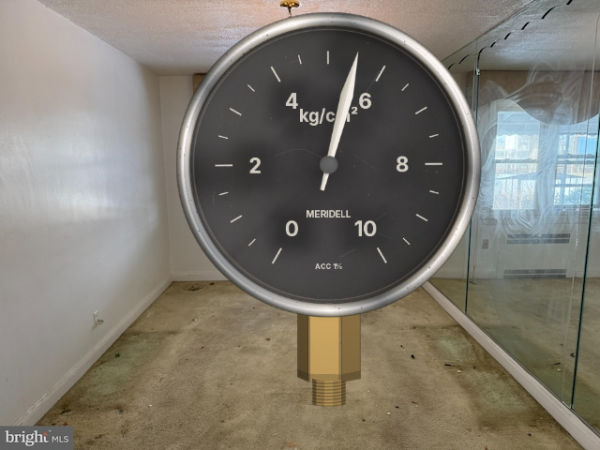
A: 5.5 kg/cm²
